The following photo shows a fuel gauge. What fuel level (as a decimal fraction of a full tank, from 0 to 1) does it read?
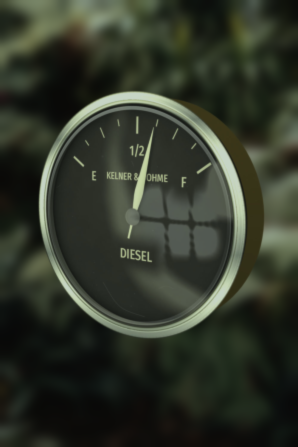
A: 0.625
